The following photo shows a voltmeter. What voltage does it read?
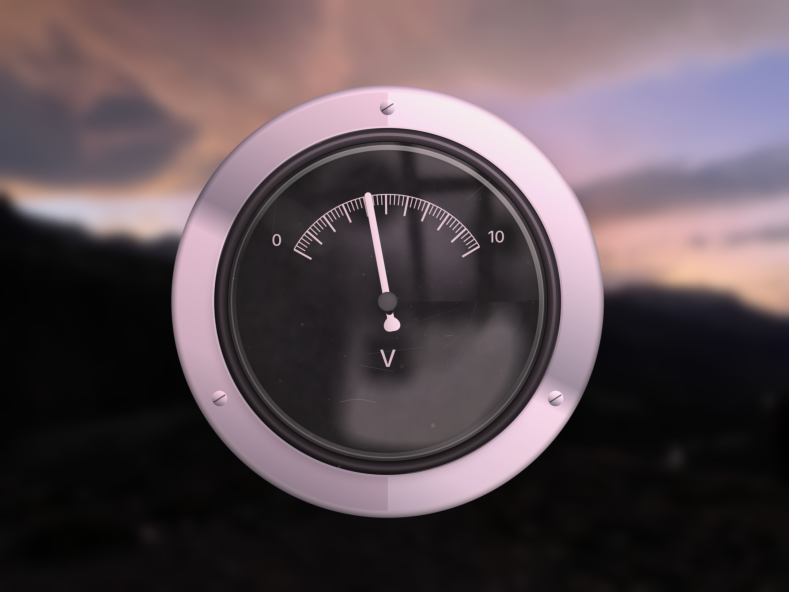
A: 4.2 V
